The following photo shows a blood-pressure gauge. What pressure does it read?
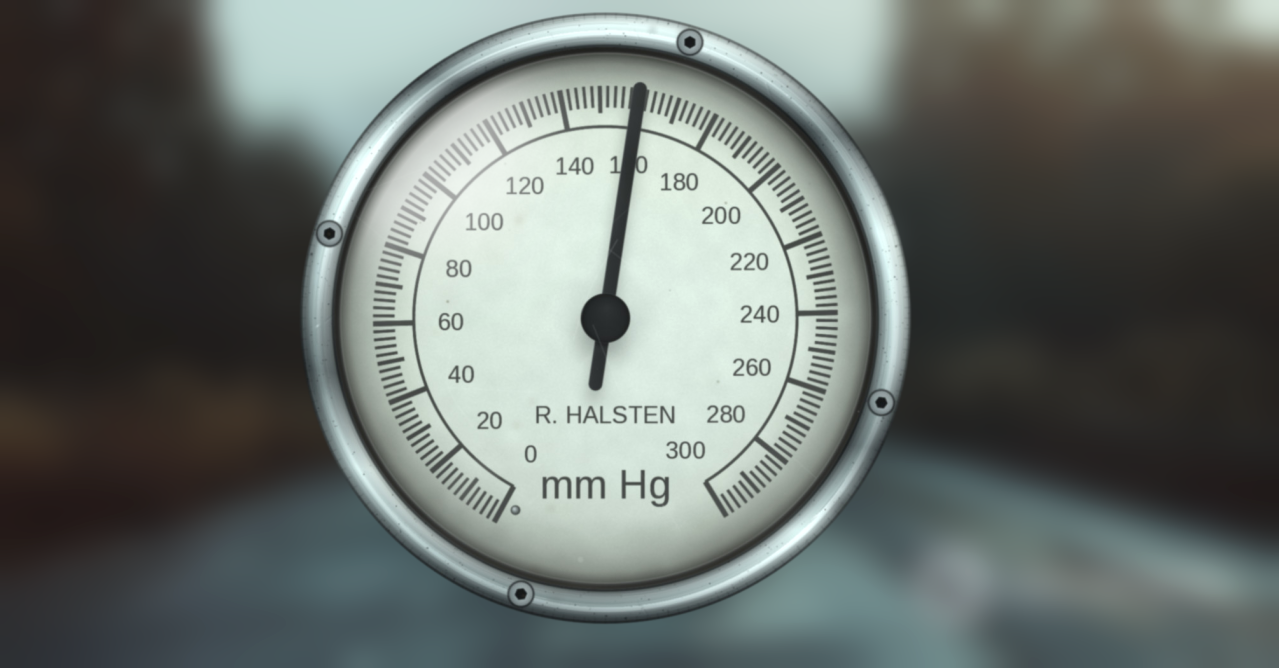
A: 160 mmHg
